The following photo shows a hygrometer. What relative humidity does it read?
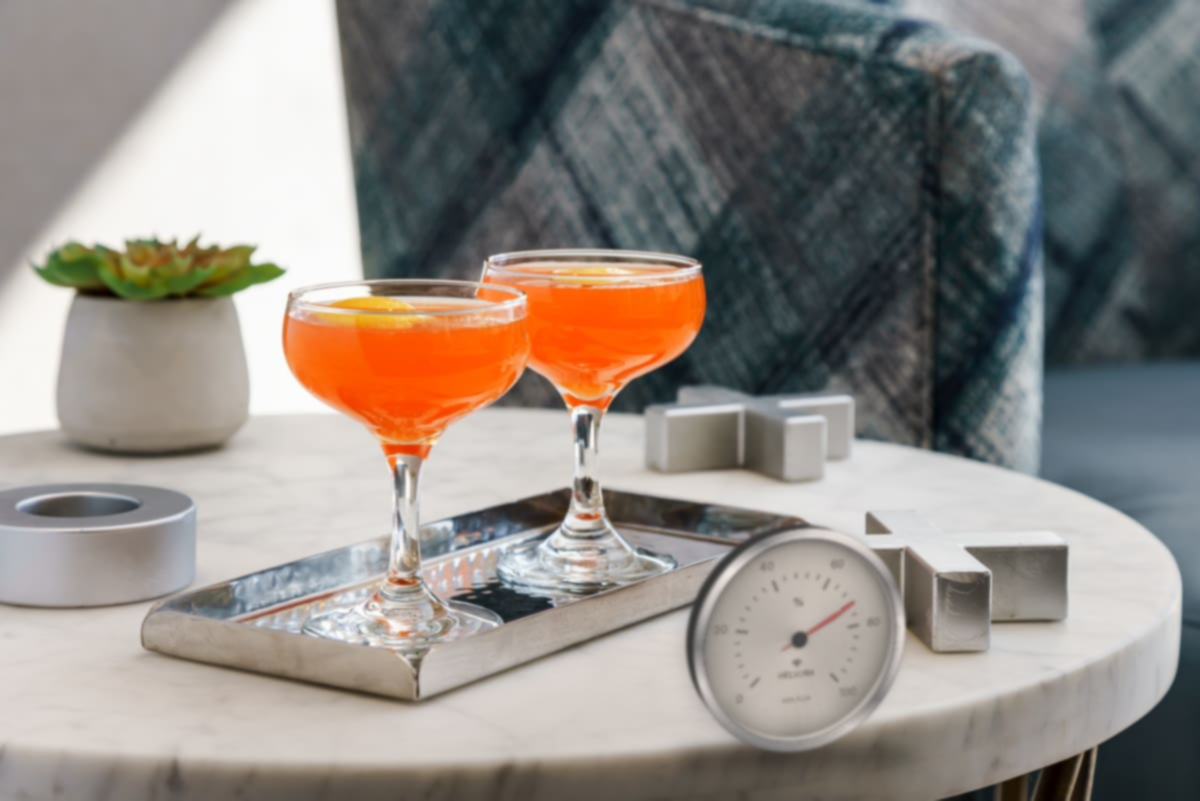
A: 72 %
